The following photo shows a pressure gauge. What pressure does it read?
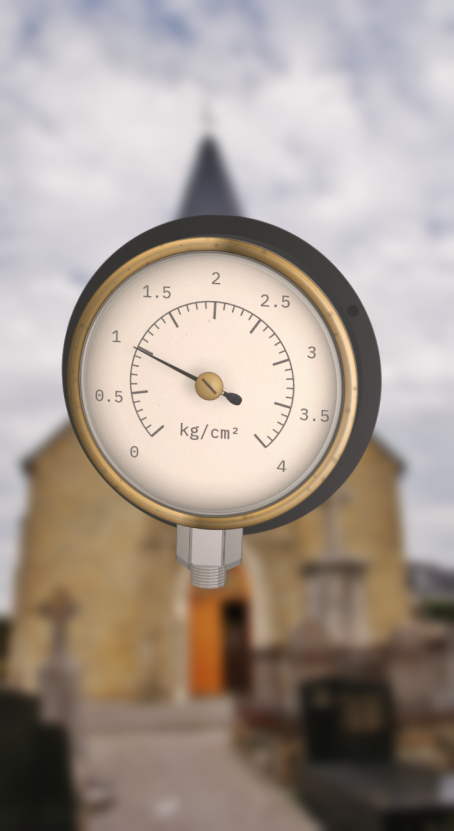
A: 1 kg/cm²
